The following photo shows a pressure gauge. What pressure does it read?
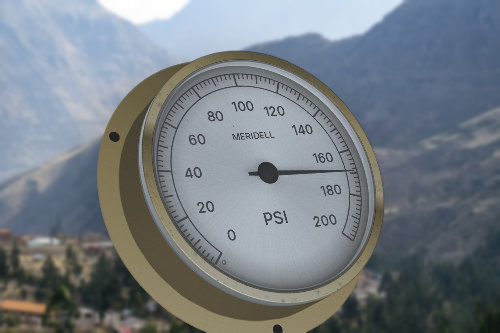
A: 170 psi
